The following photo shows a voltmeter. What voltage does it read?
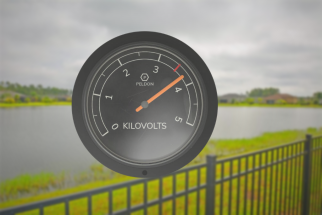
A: 3.75 kV
